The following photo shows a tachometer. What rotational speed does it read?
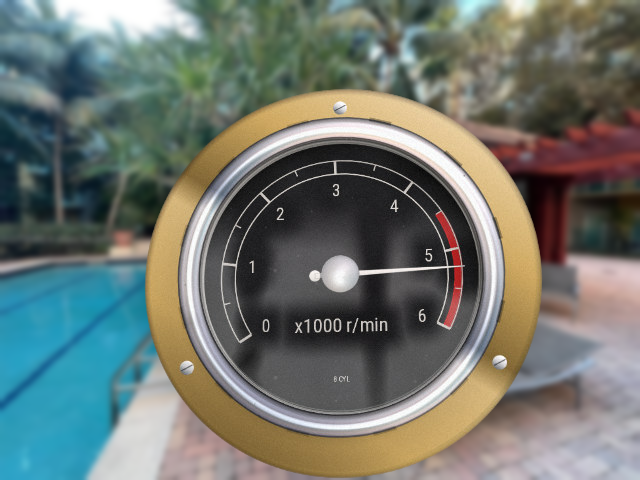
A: 5250 rpm
